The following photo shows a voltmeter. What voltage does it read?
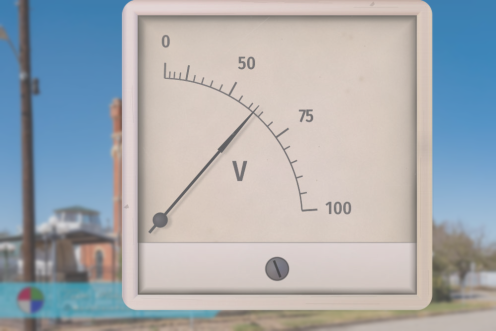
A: 62.5 V
